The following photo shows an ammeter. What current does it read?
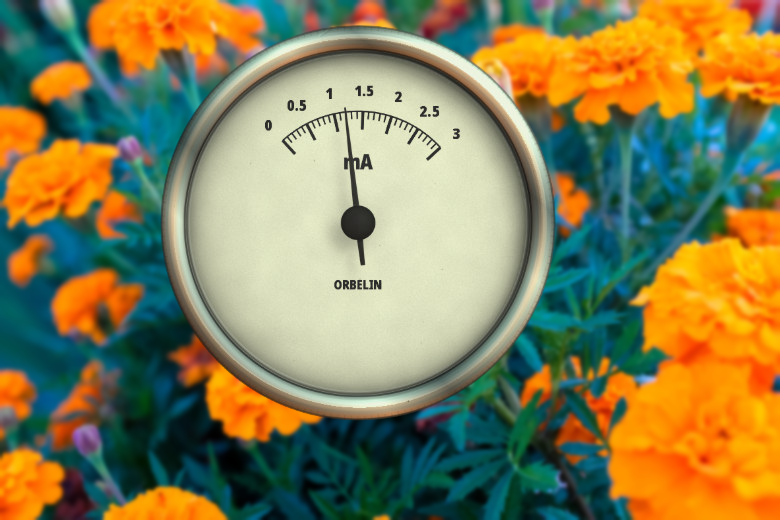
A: 1.2 mA
